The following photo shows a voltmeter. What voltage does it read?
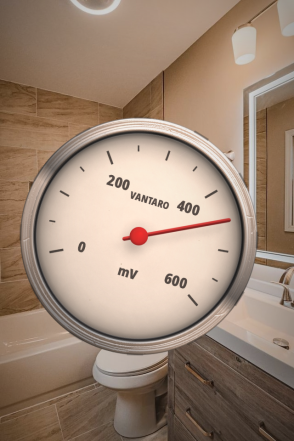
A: 450 mV
